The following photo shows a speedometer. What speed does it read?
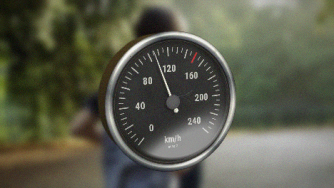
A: 105 km/h
